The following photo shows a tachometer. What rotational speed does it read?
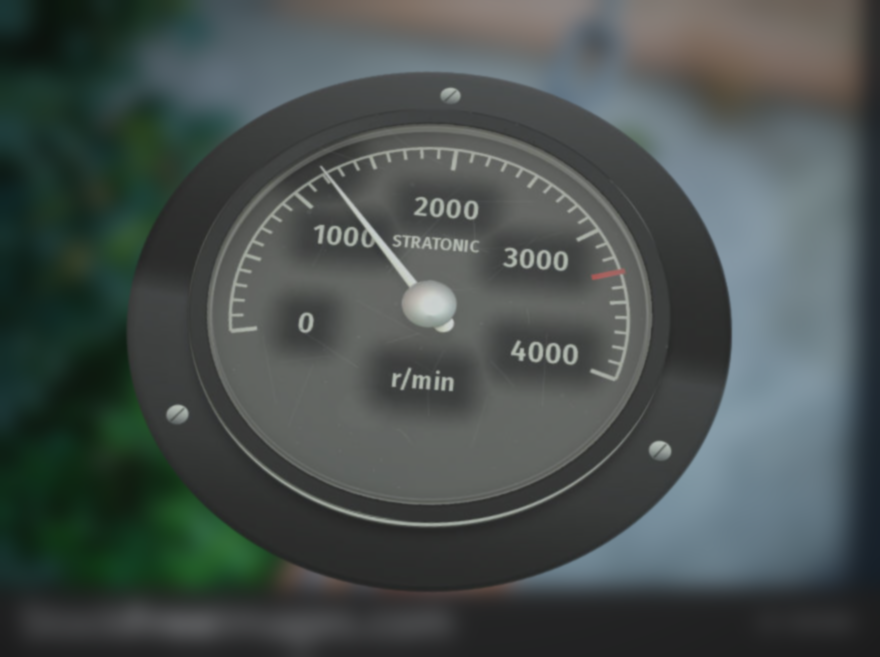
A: 1200 rpm
